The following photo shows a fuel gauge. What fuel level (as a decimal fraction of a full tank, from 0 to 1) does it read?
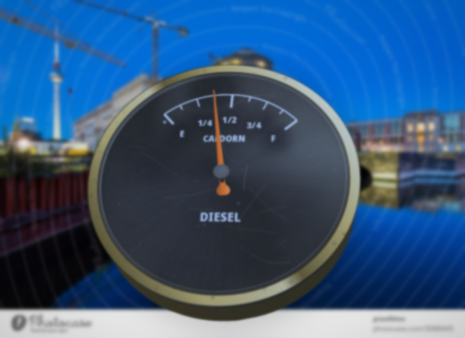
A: 0.375
